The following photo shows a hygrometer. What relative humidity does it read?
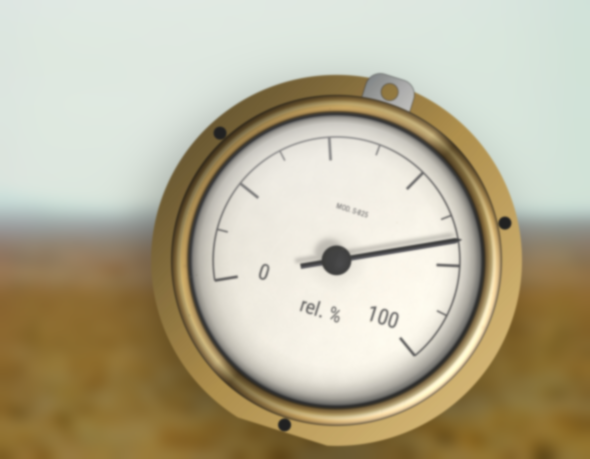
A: 75 %
